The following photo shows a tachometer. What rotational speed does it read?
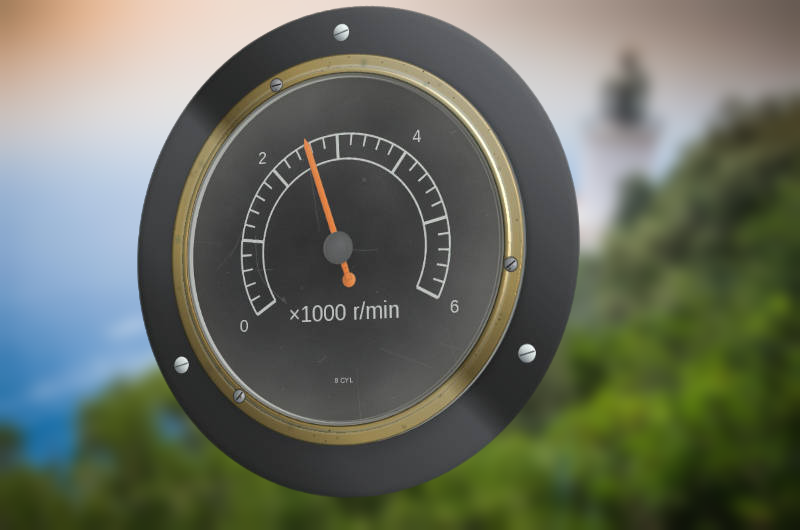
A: 2600 rpm
